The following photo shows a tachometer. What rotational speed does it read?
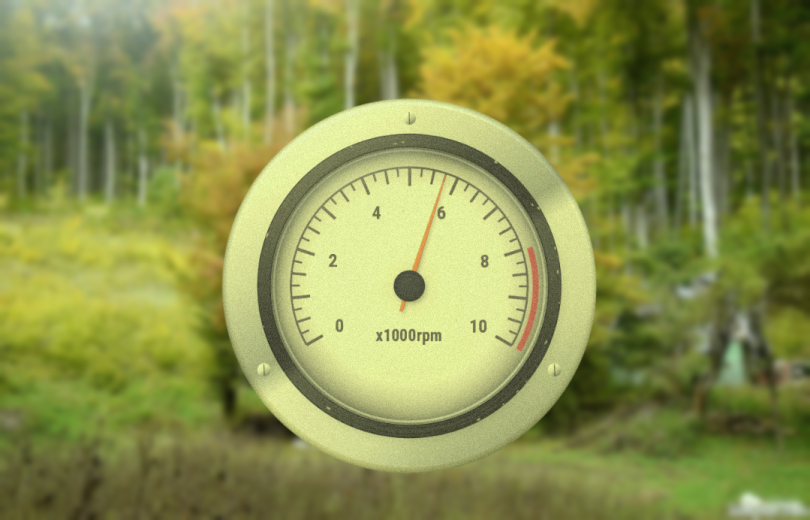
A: 5750 rpm
